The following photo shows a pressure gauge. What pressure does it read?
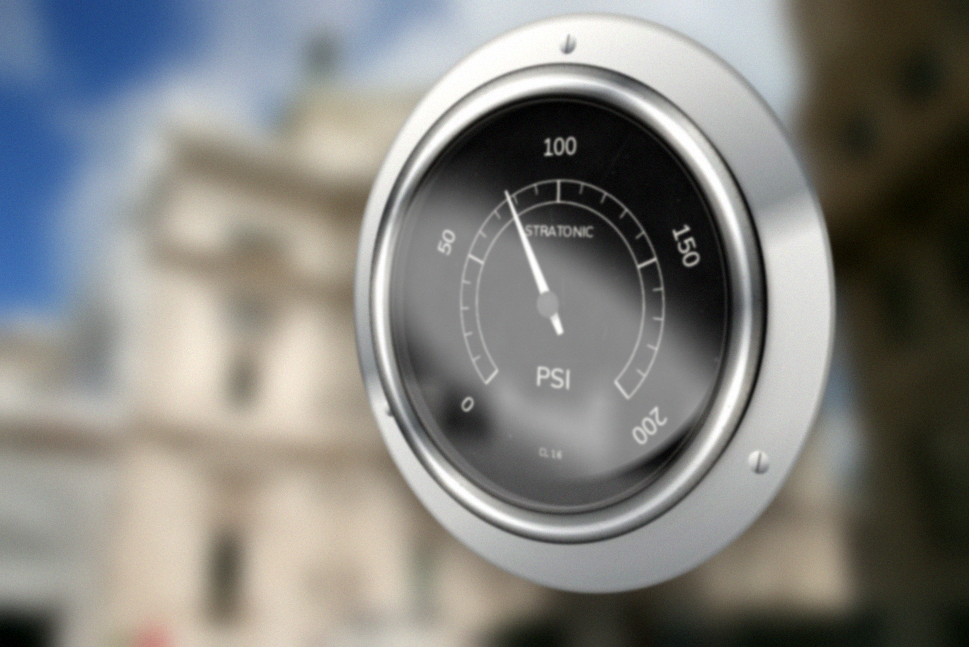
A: 80 psi
